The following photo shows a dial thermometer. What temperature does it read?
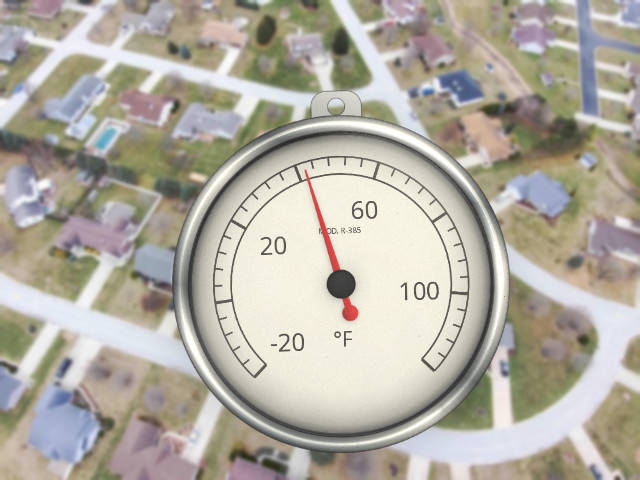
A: 42 °F
